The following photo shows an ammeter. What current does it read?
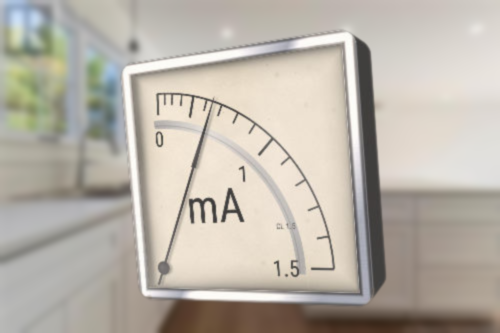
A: 0.65 mA
